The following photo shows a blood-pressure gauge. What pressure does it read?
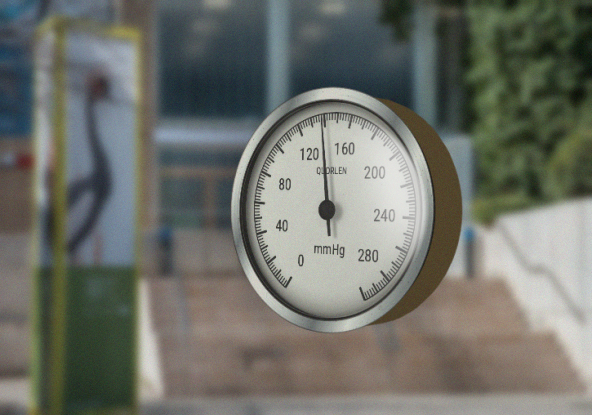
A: 140 mmHg
